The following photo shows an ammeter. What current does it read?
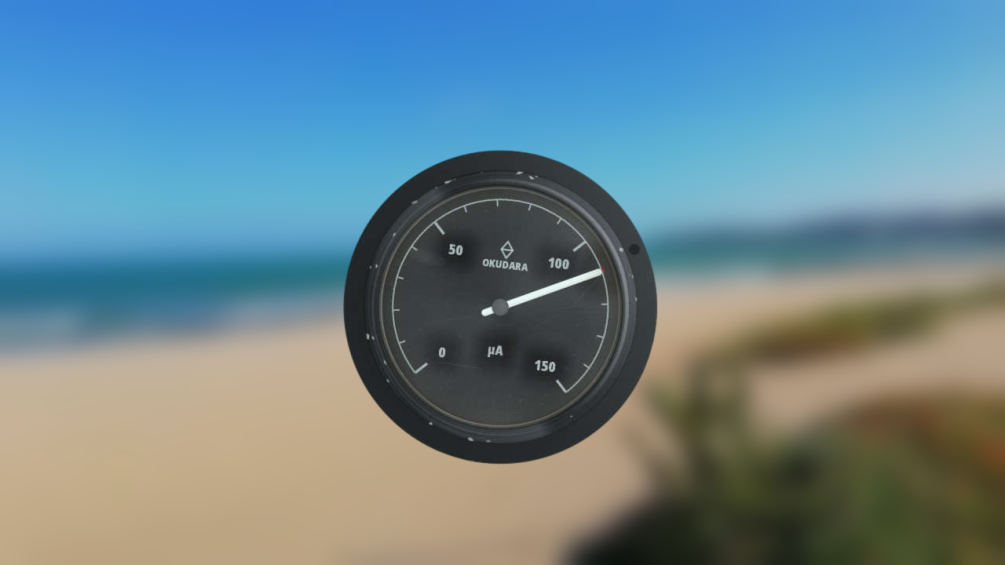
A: 110 µA
